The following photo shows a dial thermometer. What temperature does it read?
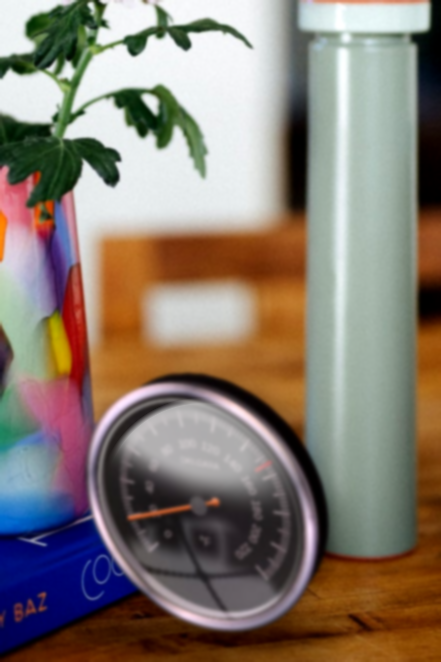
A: 20 °F
